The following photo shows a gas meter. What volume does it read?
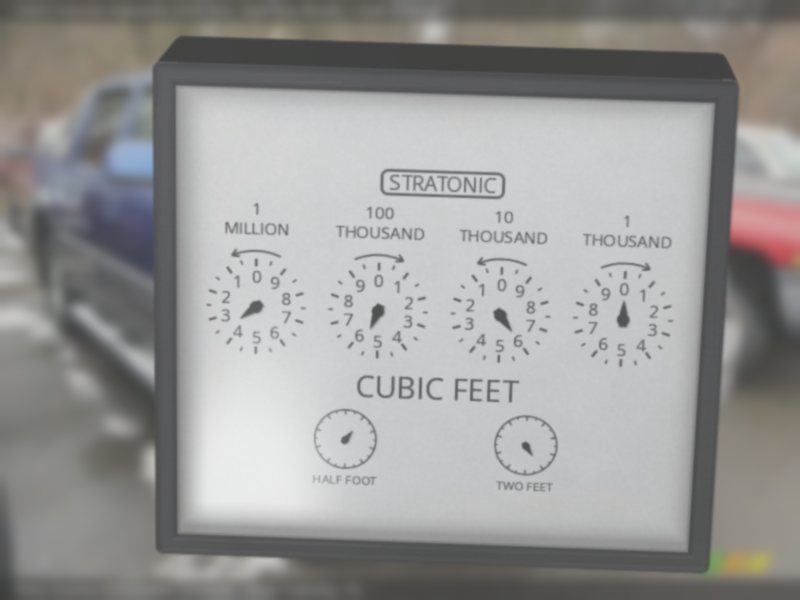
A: 356000 ft³
